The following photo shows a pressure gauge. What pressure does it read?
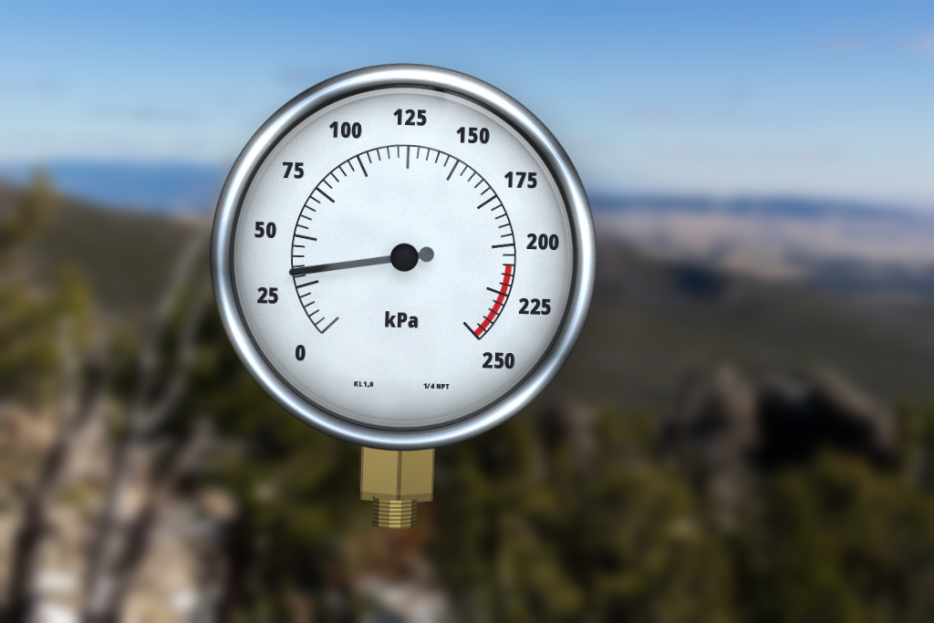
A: 32.5 kPa
